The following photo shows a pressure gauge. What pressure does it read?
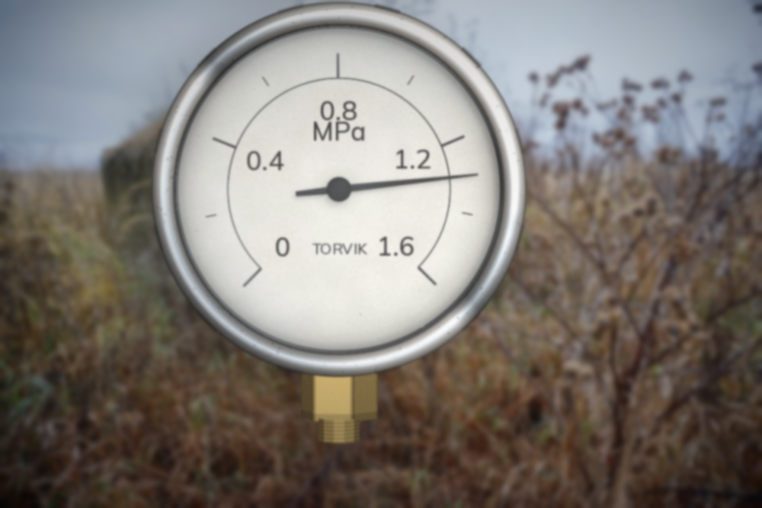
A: 1.3 MPa
